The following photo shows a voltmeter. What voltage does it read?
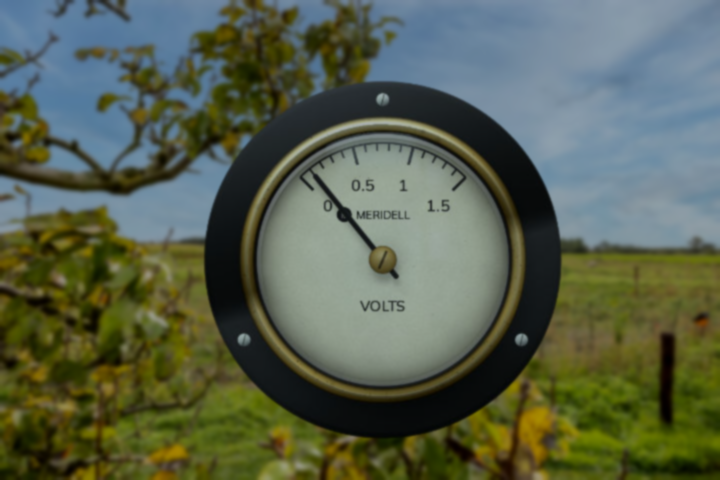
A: 0.1 V
